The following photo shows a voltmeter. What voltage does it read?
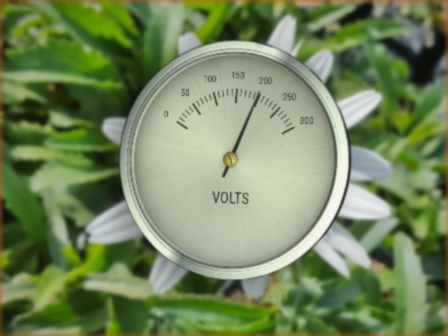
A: 200 V
